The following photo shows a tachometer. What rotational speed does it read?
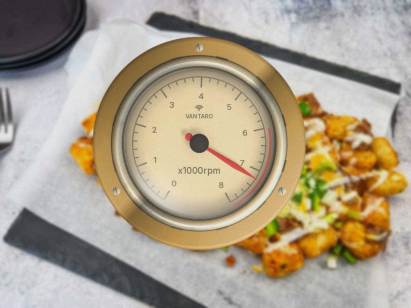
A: 7200 rpm
